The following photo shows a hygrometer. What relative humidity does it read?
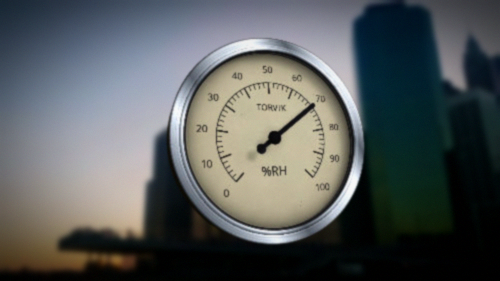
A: 70 %
